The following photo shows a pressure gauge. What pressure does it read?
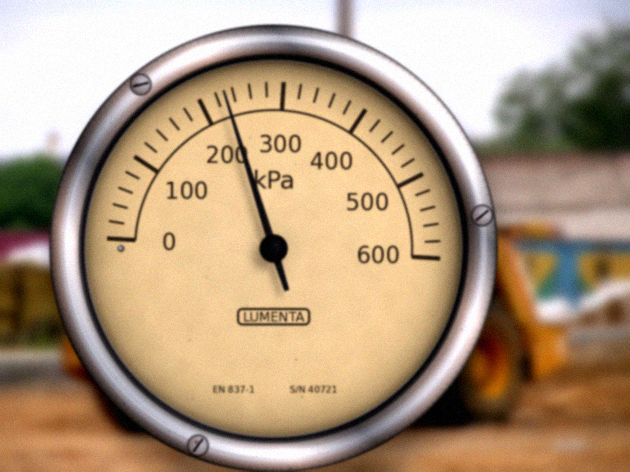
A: 230 kPa
